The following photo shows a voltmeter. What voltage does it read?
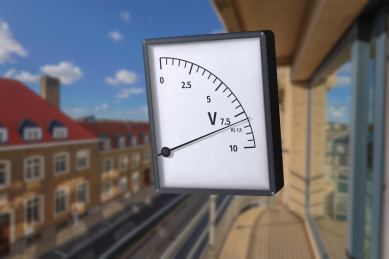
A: 8 V
